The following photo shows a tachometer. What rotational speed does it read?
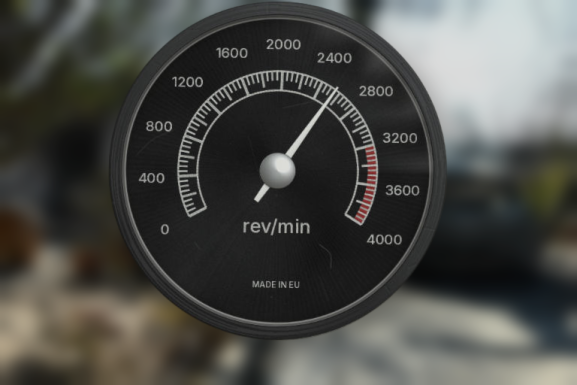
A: 2550 rpm
